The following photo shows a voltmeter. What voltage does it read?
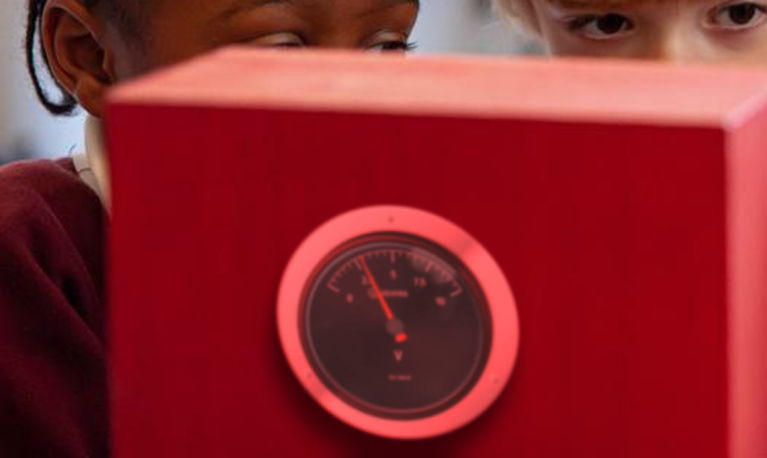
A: 3 V
